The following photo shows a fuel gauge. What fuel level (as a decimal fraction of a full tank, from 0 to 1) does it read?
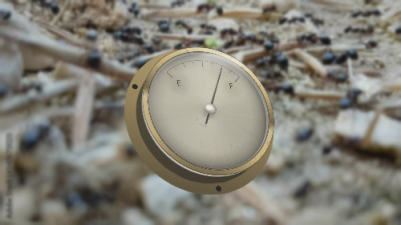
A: 0.75
